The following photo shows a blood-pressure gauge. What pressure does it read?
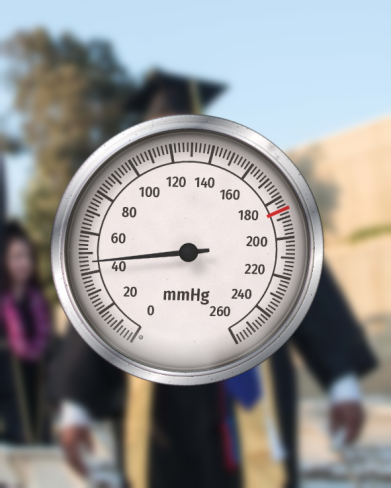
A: 46 mmHg
